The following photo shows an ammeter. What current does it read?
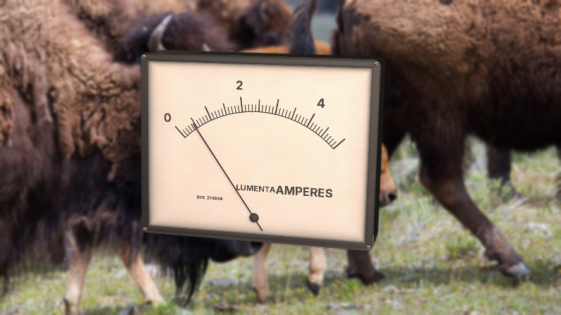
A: 0.5 A
